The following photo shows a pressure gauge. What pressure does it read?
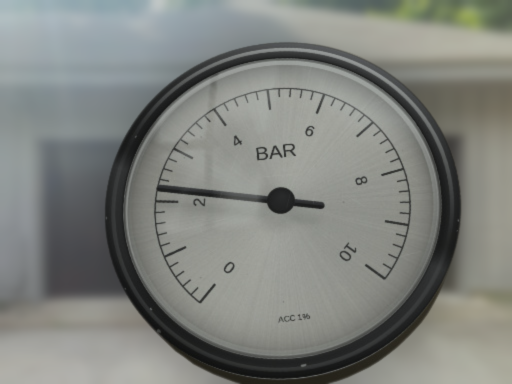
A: 2.2 bar
